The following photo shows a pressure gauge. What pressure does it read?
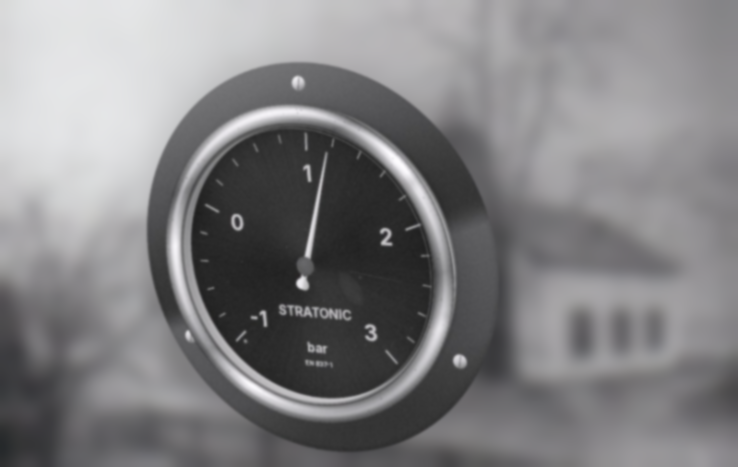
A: 1.2 bar
